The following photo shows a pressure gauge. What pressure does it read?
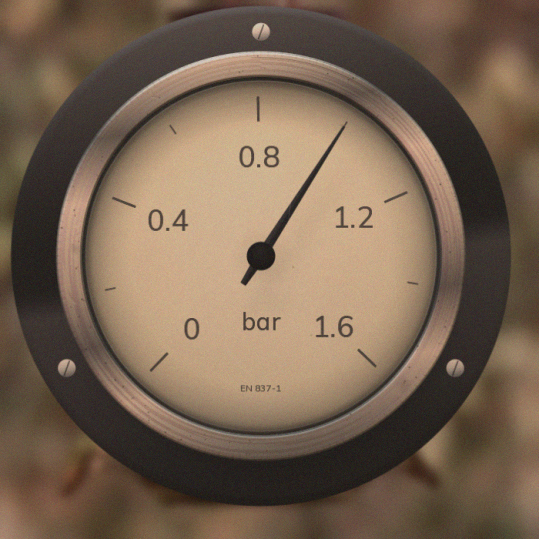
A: 1 bar
